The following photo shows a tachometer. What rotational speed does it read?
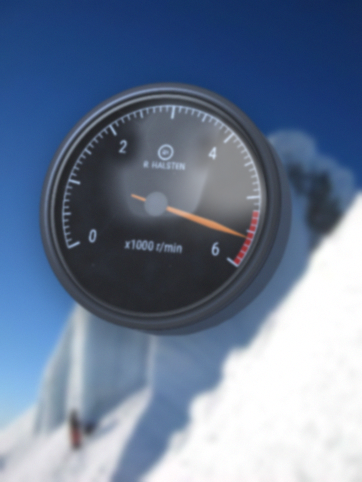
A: 5600 rpm
